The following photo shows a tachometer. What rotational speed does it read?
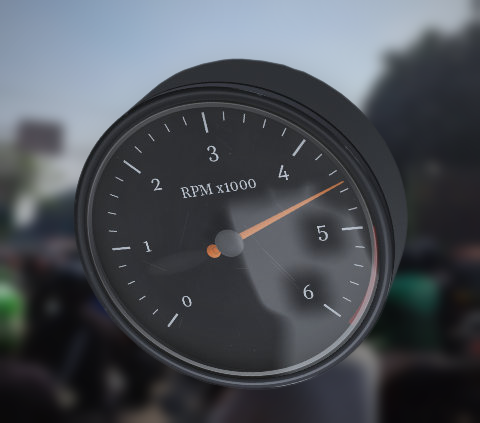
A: 4500 rpm
